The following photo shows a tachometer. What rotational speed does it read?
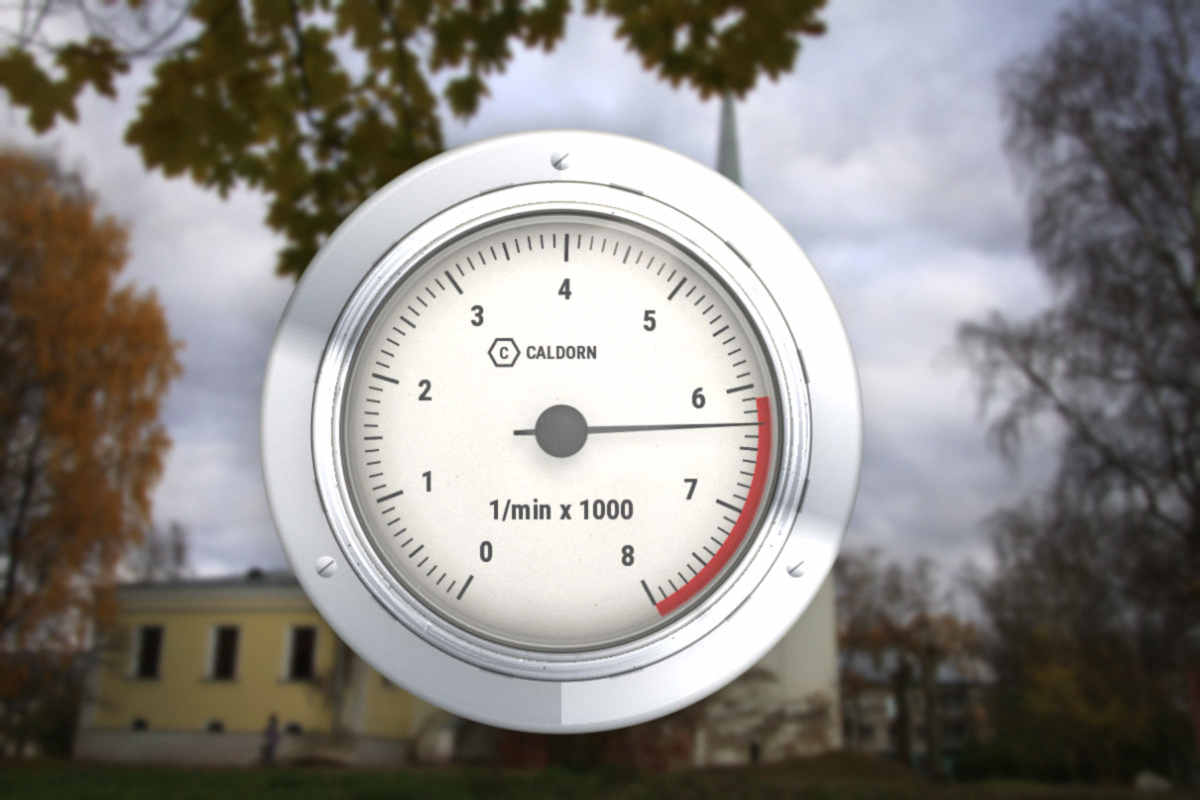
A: 6300 rpm
